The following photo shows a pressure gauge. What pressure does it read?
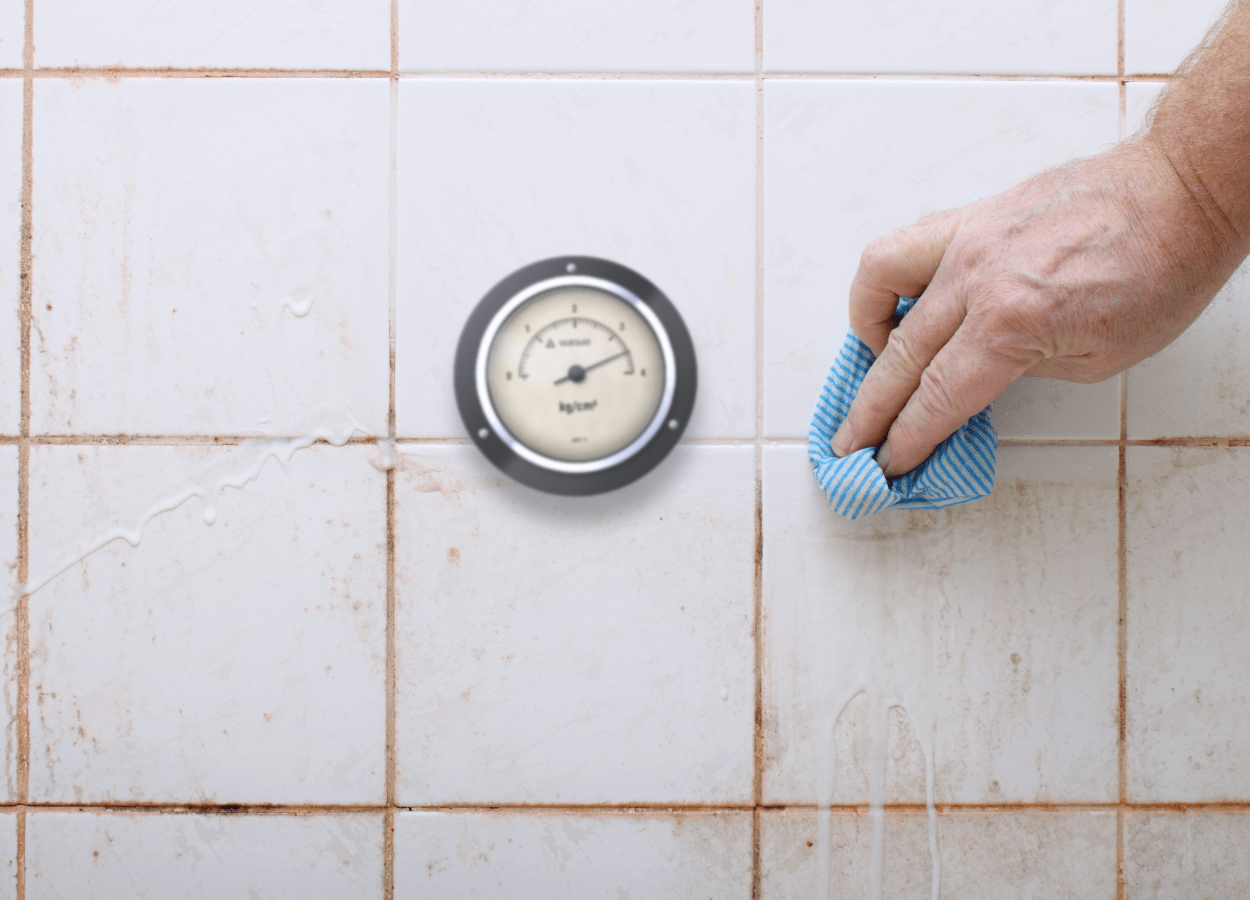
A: 3.5 kg/cm²
